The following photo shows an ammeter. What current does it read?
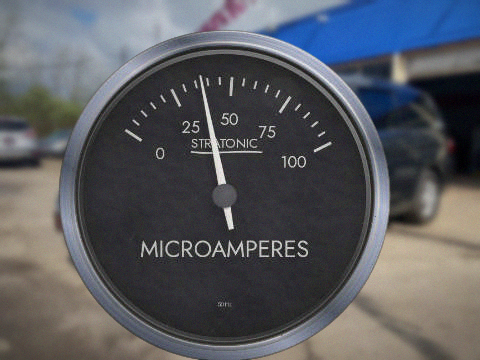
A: 37.5 µA
